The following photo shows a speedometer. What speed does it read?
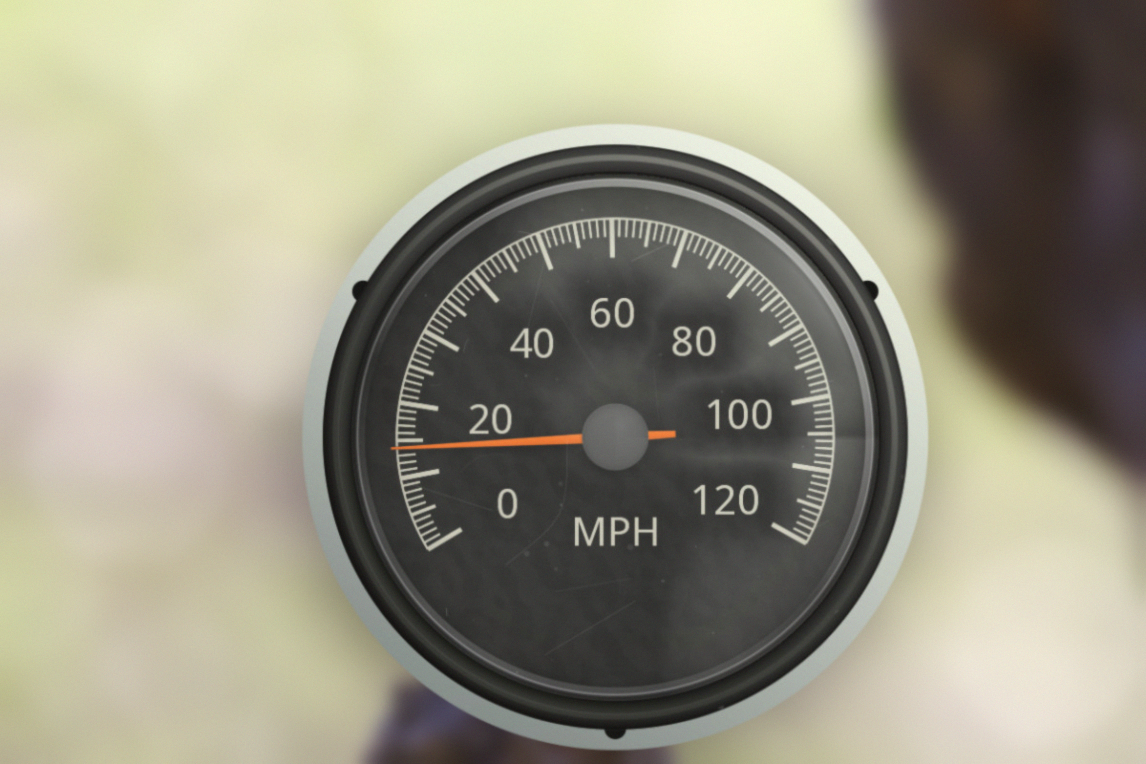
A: 14 mph
